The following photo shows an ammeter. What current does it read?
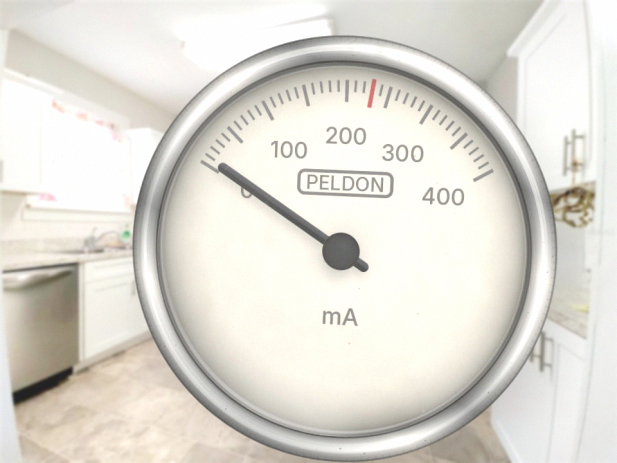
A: 10 mA
